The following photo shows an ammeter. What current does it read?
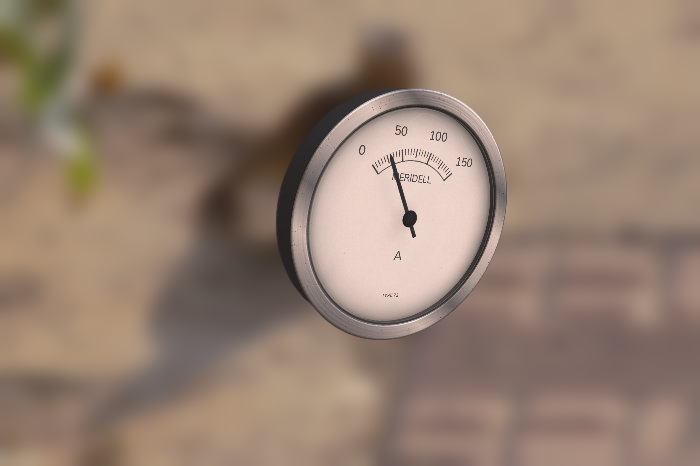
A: 25 A
